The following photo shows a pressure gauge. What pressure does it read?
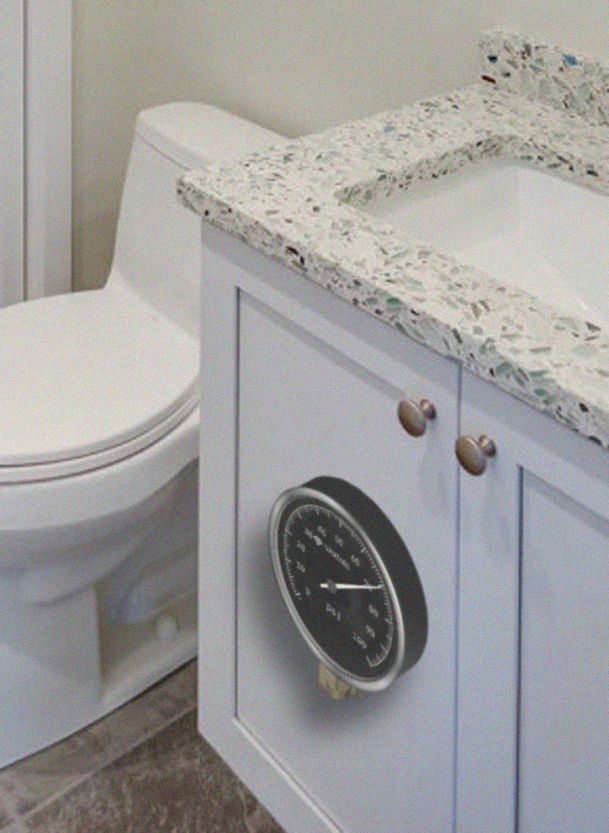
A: 70 psi
